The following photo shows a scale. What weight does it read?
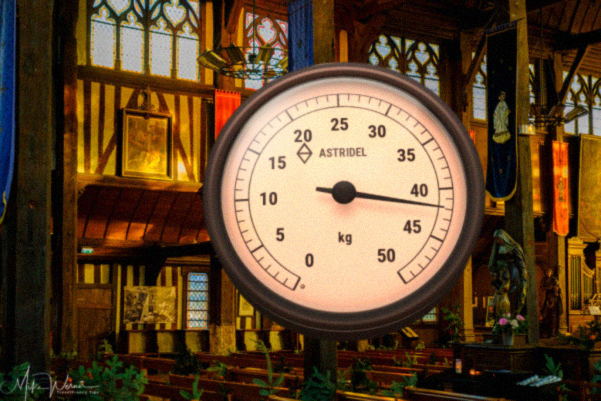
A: 42 kg
